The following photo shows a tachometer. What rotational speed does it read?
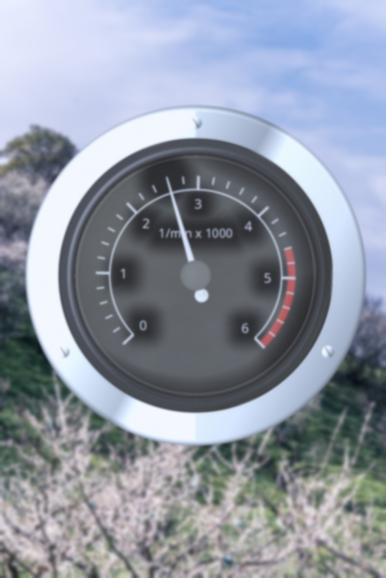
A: 2600 rpm
